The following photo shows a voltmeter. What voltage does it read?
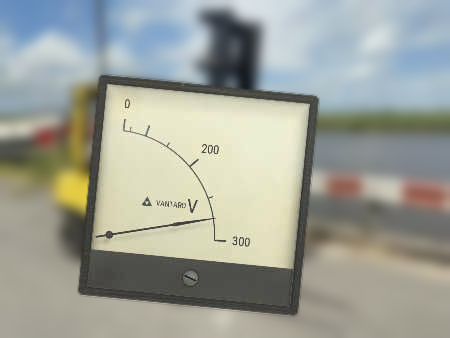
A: 275 V
